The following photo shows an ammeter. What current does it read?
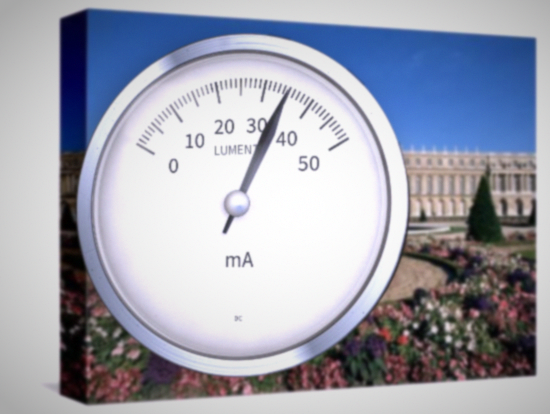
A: 35 mA
